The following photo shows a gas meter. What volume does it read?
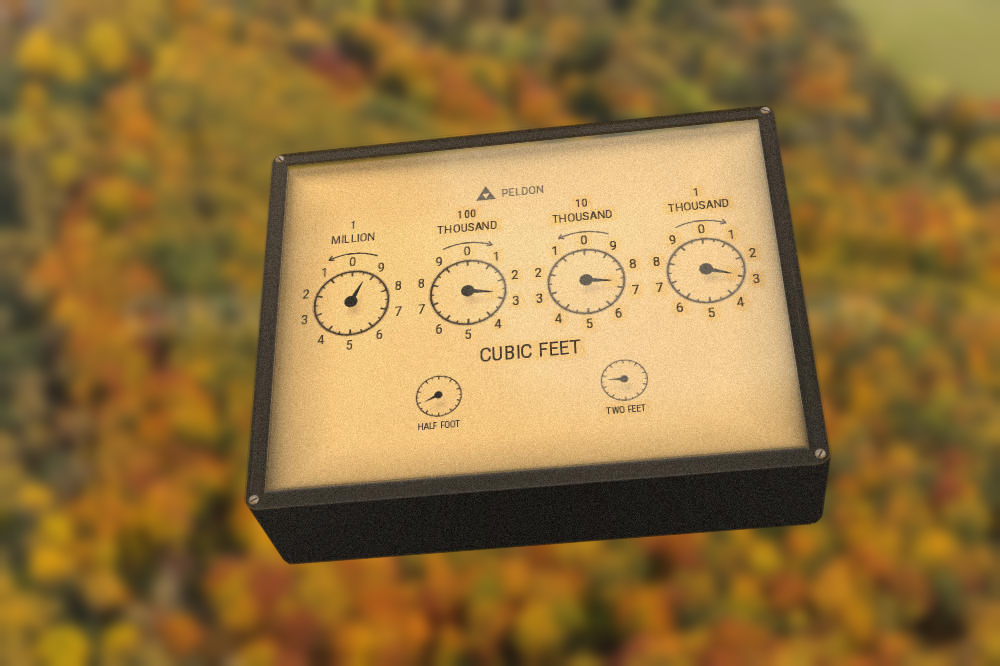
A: 927300 ft³
